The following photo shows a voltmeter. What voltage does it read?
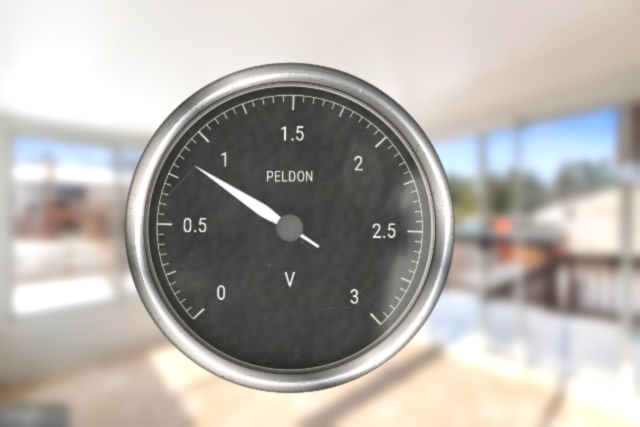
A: 0.85 V
